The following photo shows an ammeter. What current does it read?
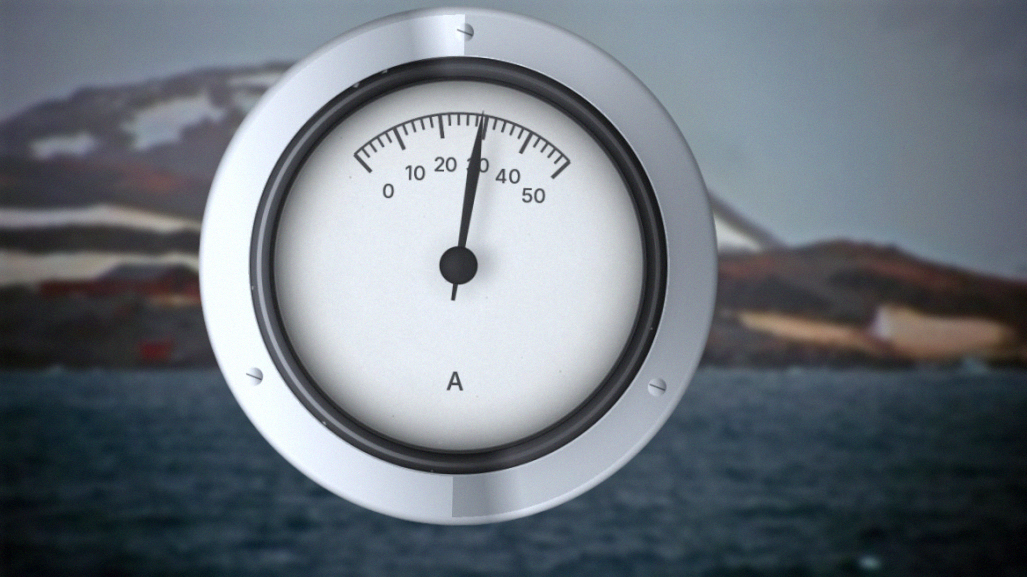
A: 29 A
